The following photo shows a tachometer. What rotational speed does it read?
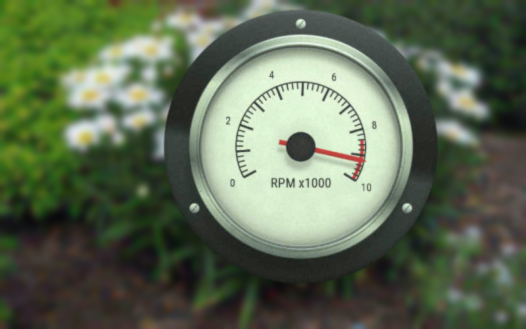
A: 9200 rpm
